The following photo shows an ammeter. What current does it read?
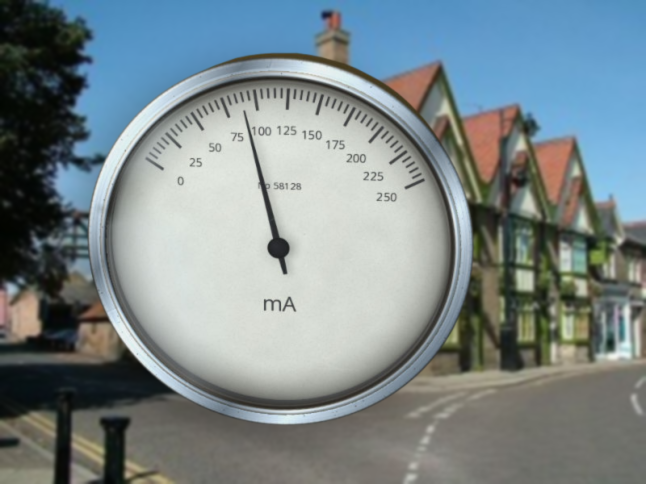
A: 90 mA
